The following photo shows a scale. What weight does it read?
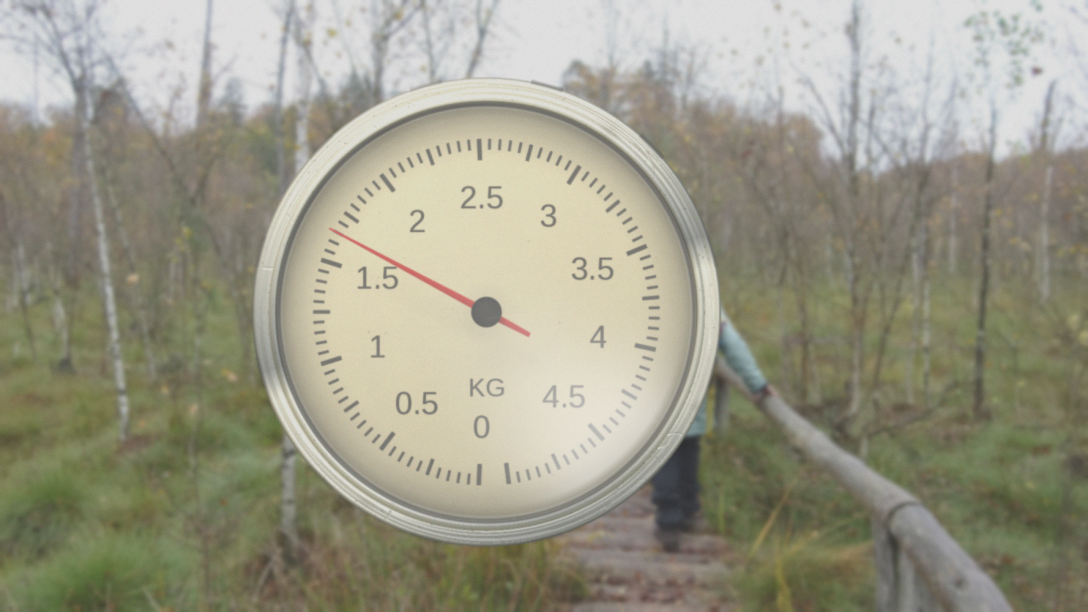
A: 1.65 kg
